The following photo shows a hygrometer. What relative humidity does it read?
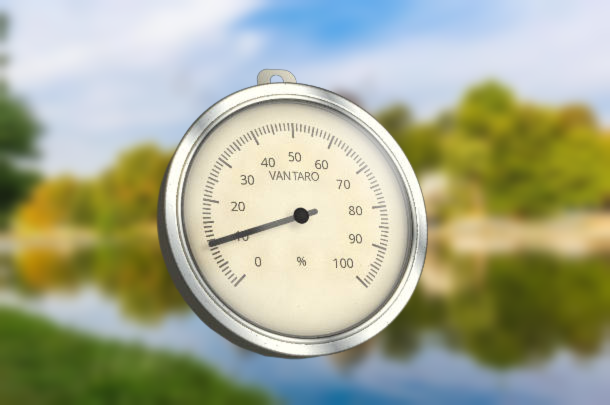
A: 10 %
